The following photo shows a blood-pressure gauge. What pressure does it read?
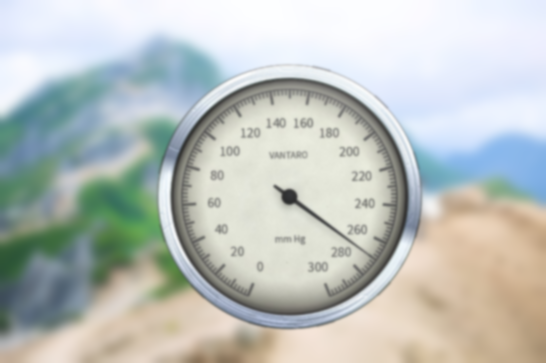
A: 270 mmHg
